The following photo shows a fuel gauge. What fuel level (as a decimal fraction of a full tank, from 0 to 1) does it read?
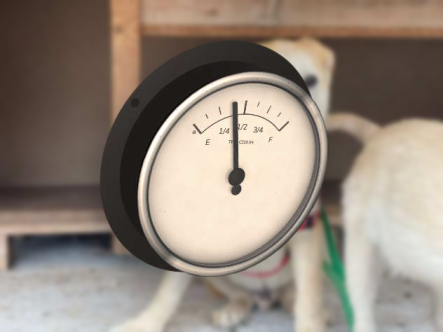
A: 0.375
